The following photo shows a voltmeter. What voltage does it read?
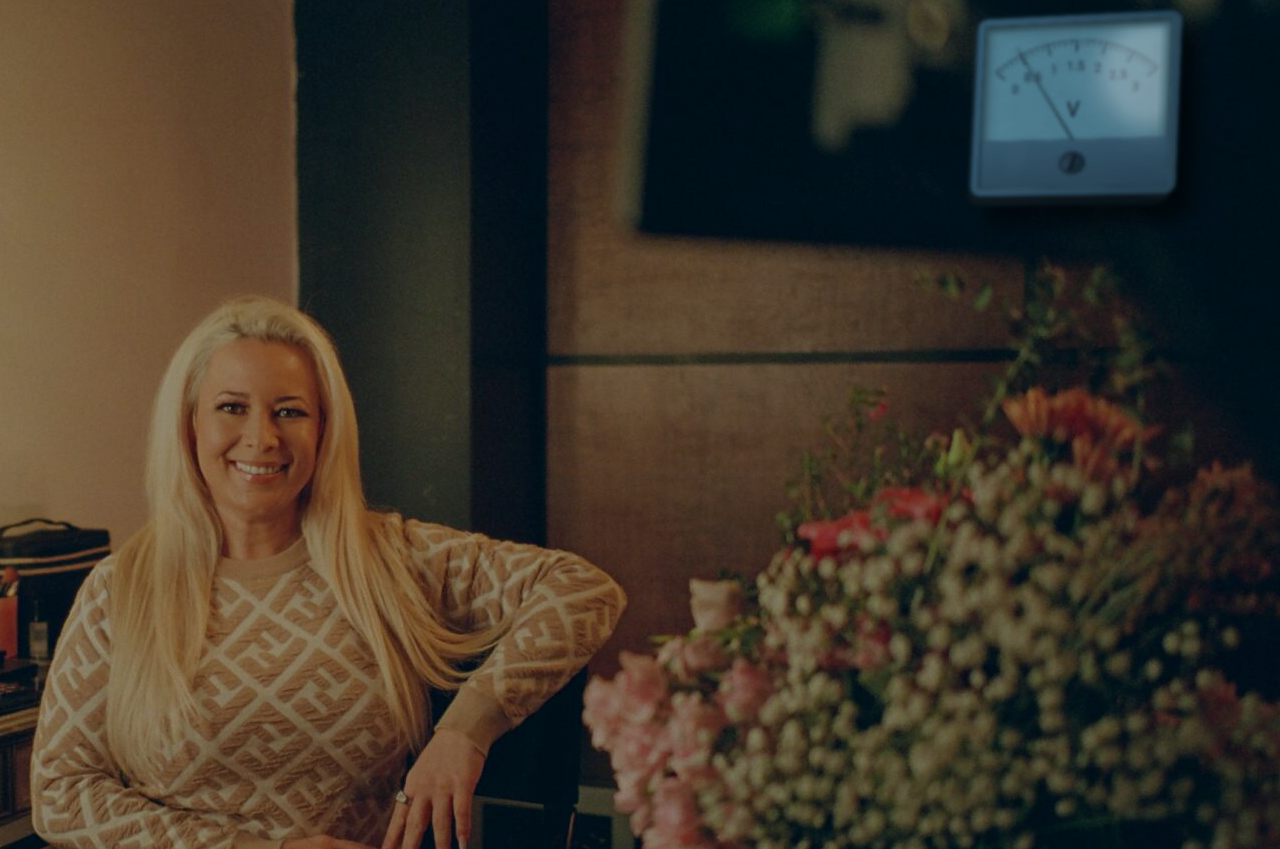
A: 0.5 V
